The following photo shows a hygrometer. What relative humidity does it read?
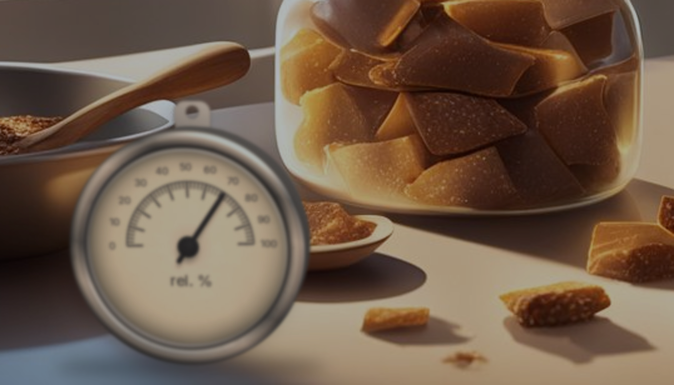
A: 70 %
